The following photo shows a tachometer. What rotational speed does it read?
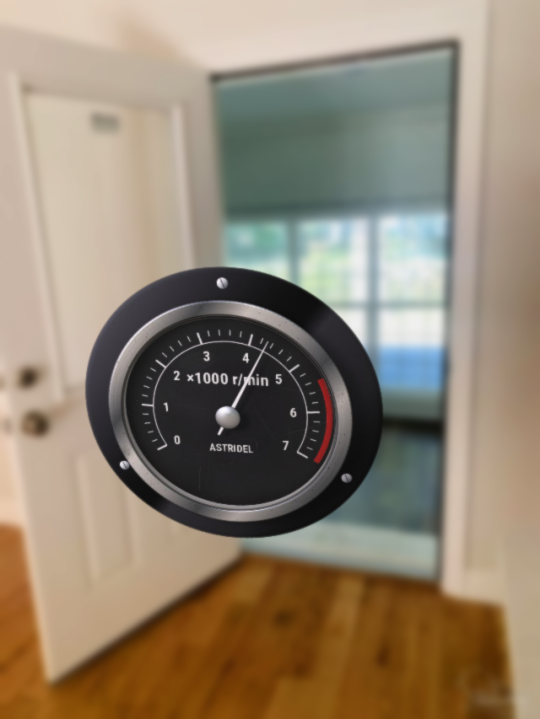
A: 4300 rpm
